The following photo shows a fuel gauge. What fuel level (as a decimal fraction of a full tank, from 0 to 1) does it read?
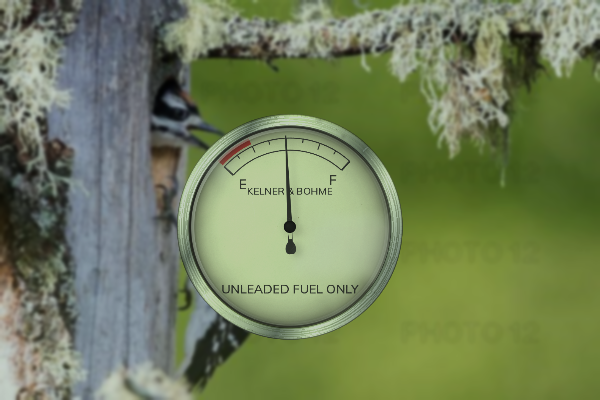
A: 0.5
